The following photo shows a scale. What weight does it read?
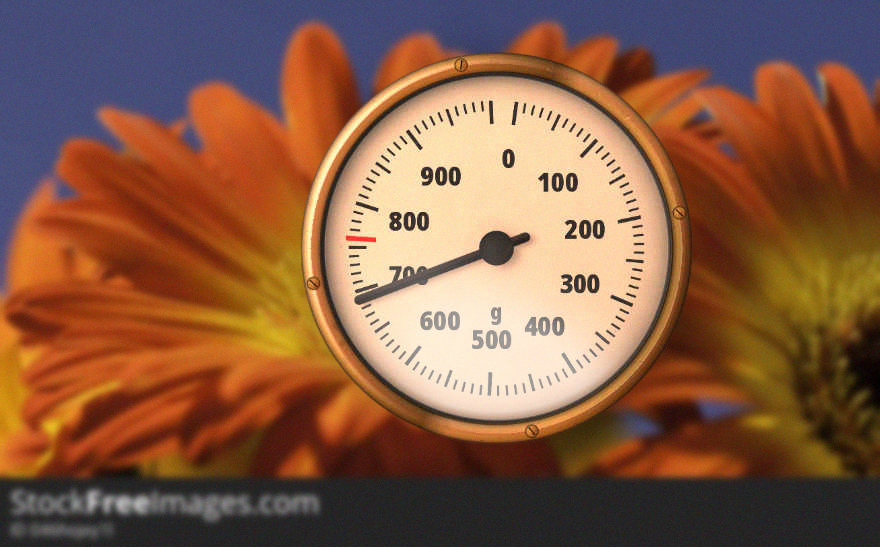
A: 690 g
